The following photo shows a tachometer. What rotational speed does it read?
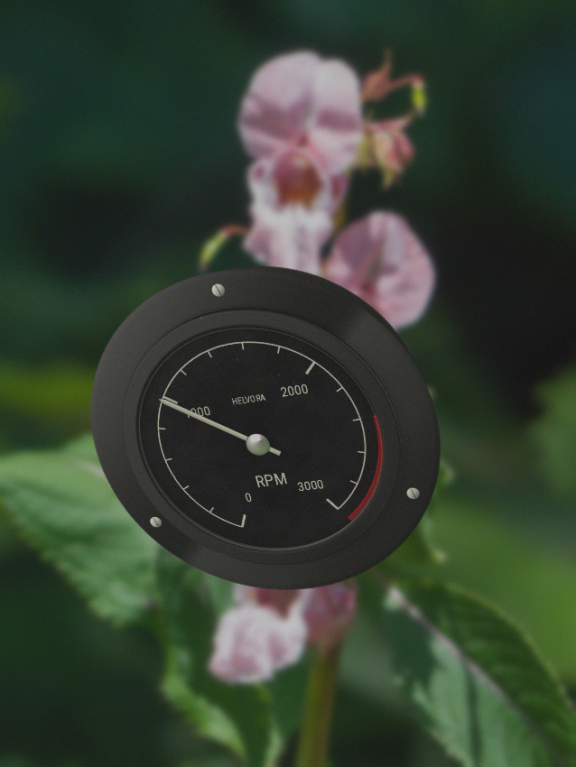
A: 1000 rpm
